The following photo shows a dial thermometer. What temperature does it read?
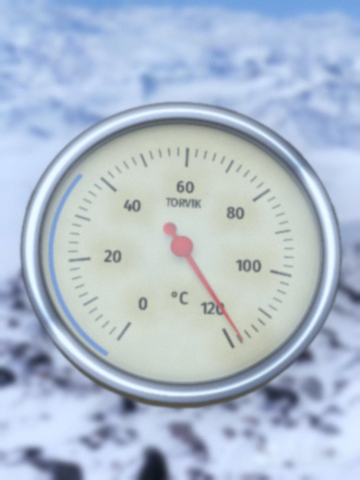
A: 118 °C
